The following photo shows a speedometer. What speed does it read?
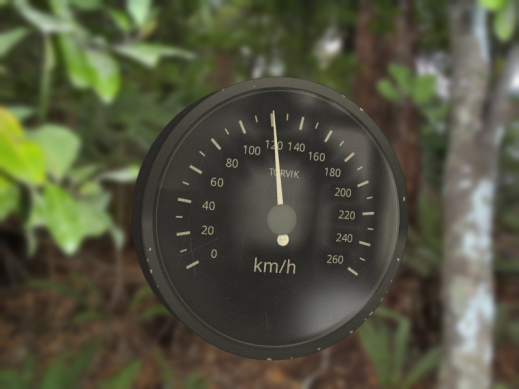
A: 120 km/h
